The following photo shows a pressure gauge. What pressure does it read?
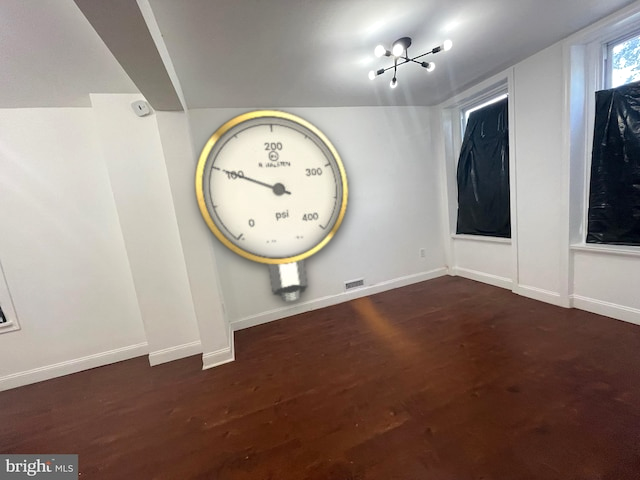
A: 100 psi
